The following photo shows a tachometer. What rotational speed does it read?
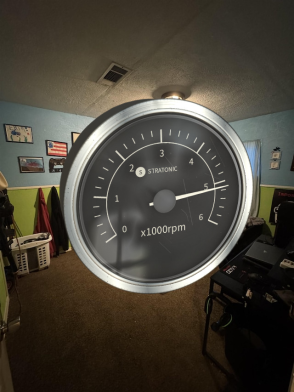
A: 5100 rpm
